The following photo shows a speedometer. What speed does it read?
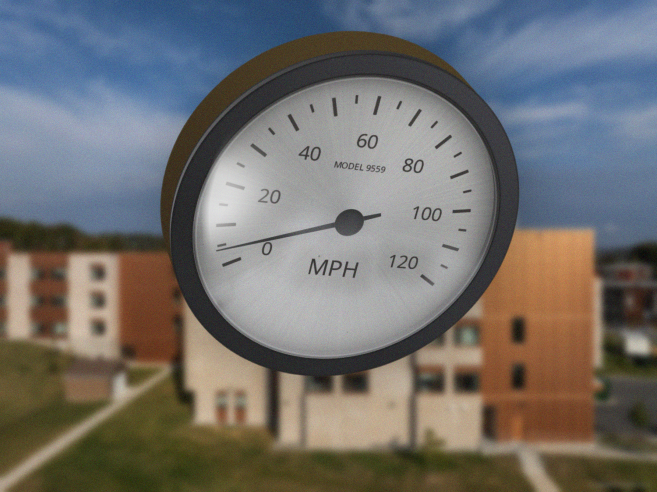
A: 5 mph
